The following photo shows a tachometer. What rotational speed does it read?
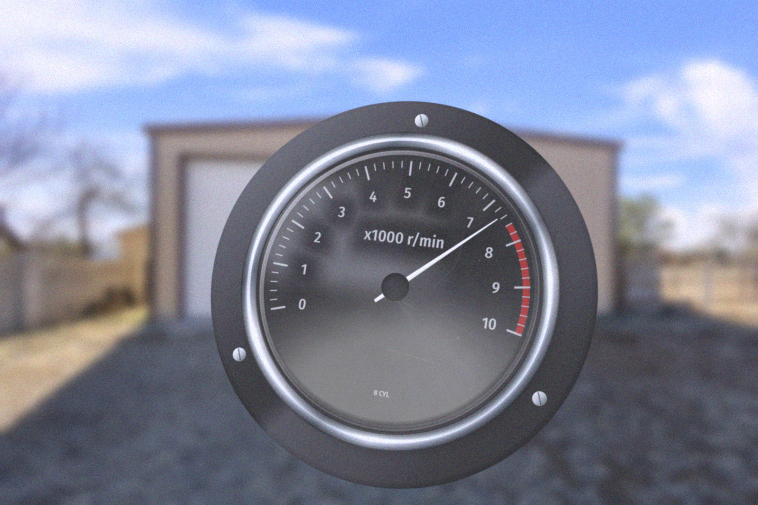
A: 7400 rpm
